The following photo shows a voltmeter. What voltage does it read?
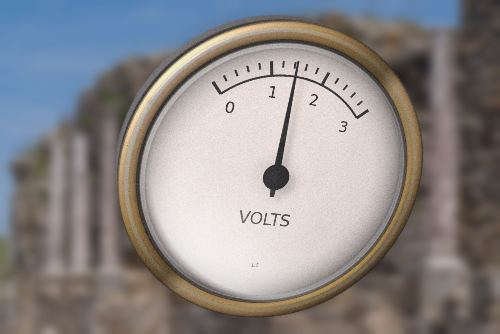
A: 1.4 V
